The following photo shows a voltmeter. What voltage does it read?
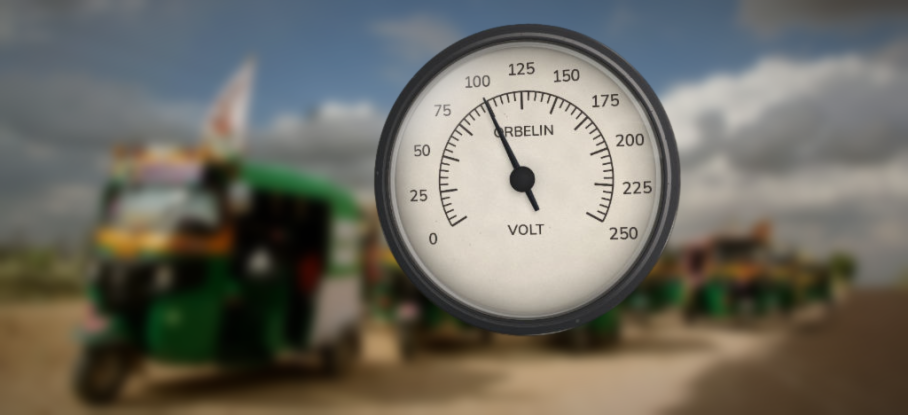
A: 100 V
